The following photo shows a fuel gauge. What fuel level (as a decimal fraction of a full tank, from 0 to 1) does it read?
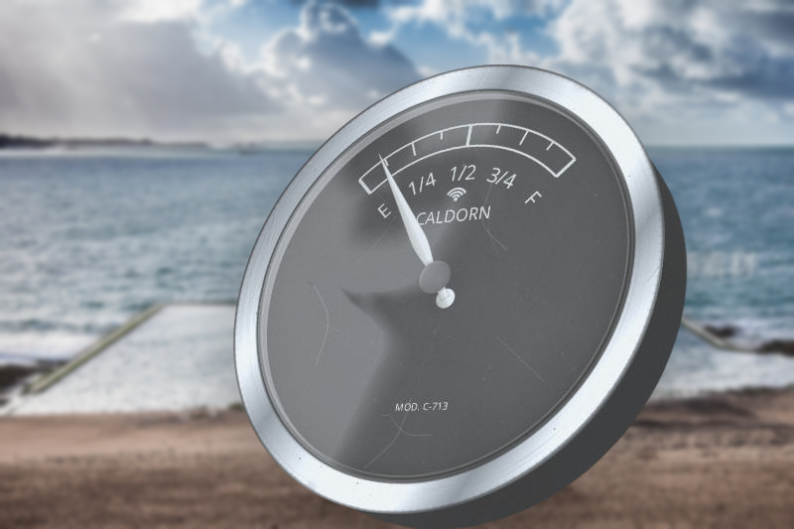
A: 0.125
